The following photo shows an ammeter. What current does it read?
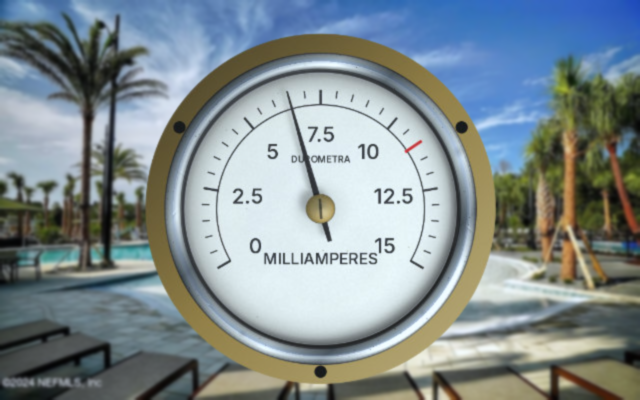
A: 6.5 mA
